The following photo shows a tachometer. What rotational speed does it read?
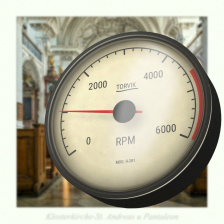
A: 1000 rpm
